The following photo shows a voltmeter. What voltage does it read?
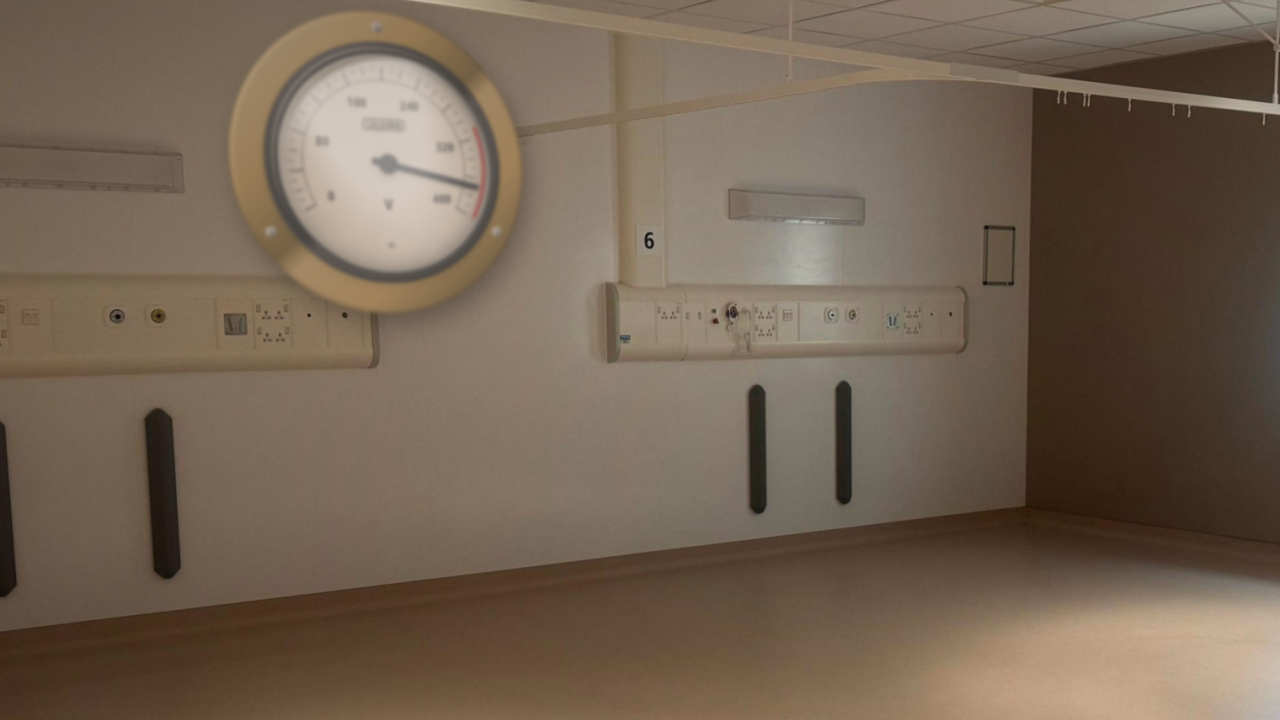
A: 370 V
